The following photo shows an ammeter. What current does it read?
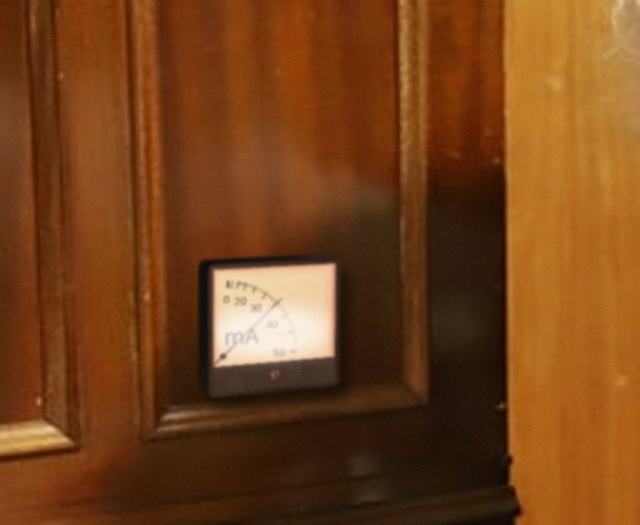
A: 35 mA
